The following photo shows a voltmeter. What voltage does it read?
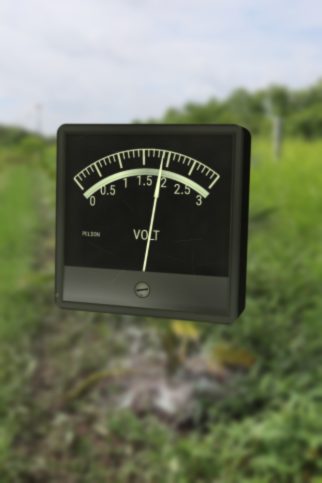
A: 1.9 V
